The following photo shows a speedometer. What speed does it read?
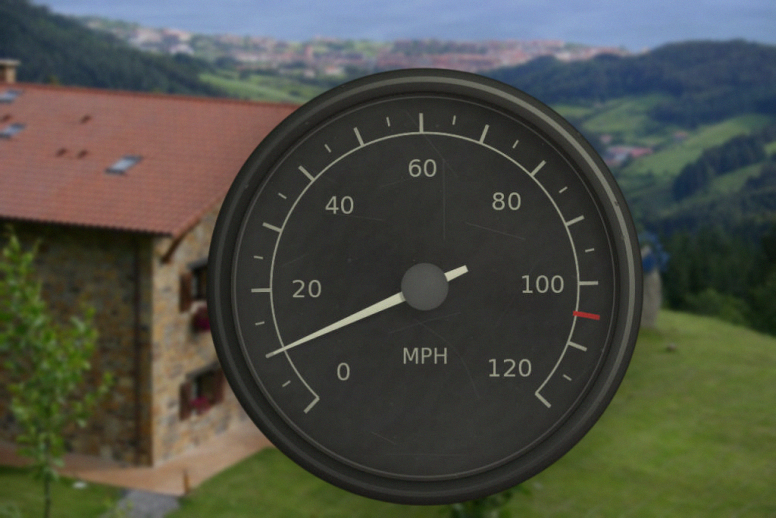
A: 10 mph
